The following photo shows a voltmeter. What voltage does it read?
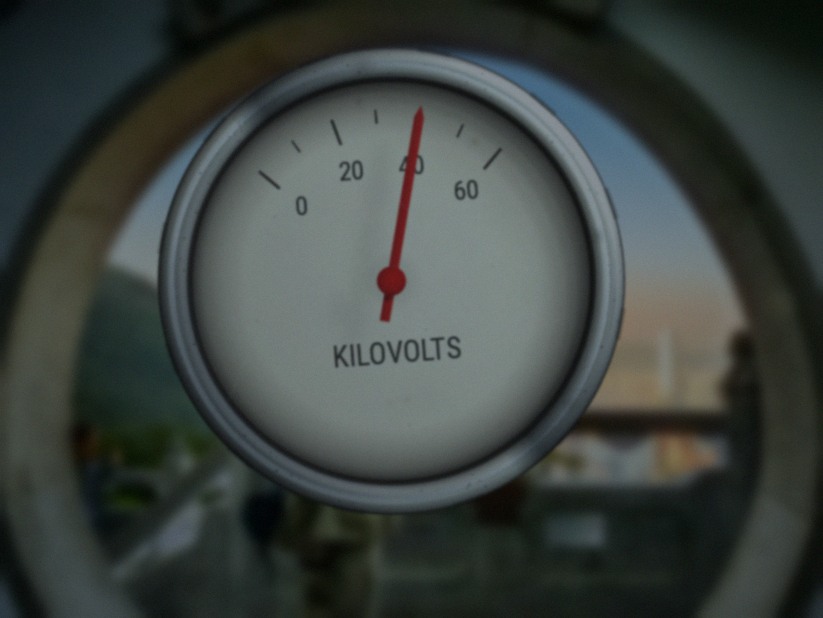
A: 40 kV
